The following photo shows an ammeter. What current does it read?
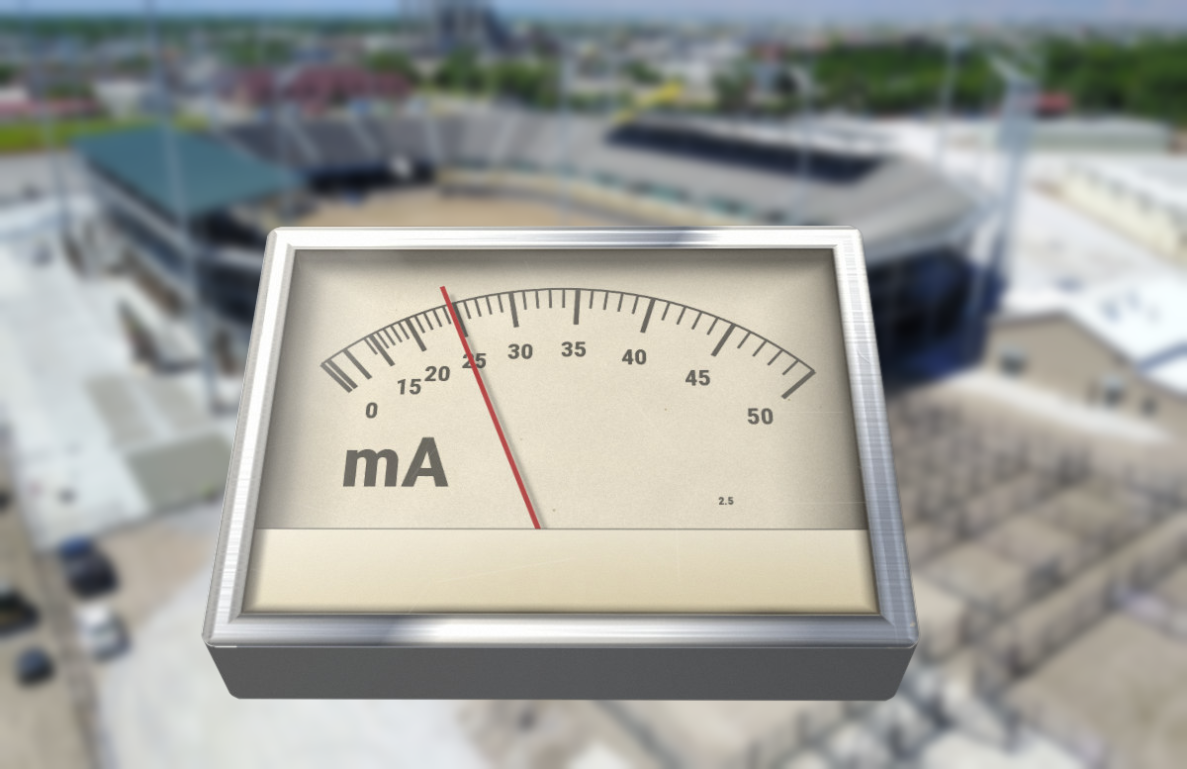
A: 24.5 mA
